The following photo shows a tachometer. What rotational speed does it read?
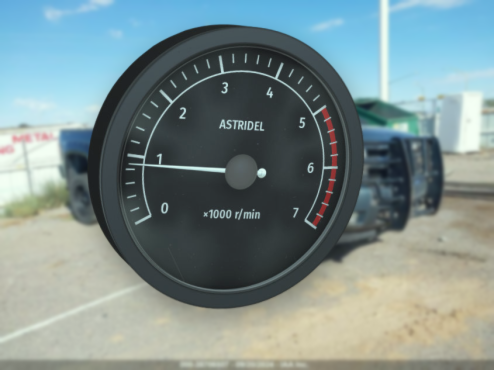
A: 900 rpm
